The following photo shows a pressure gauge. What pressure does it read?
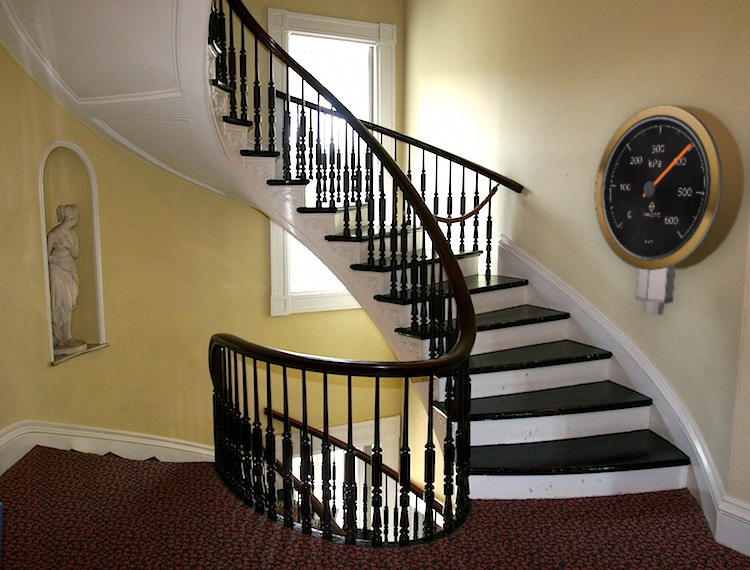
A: 400 kPa
